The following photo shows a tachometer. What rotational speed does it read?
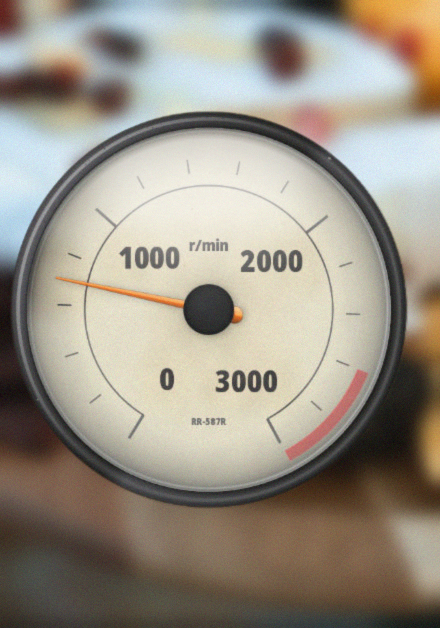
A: 700 rpm
